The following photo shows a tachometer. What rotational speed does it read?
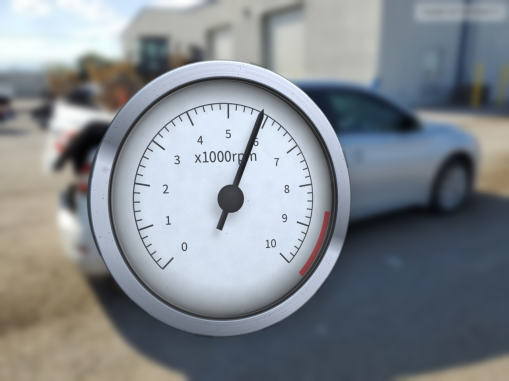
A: 5800 rpm
